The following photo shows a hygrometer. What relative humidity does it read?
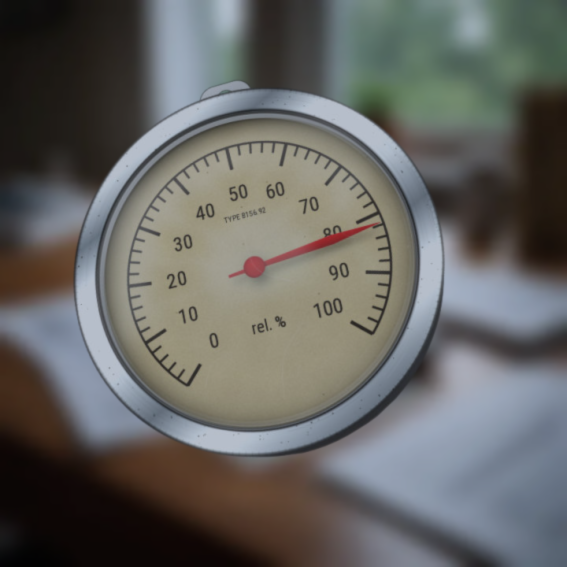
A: 82 %
